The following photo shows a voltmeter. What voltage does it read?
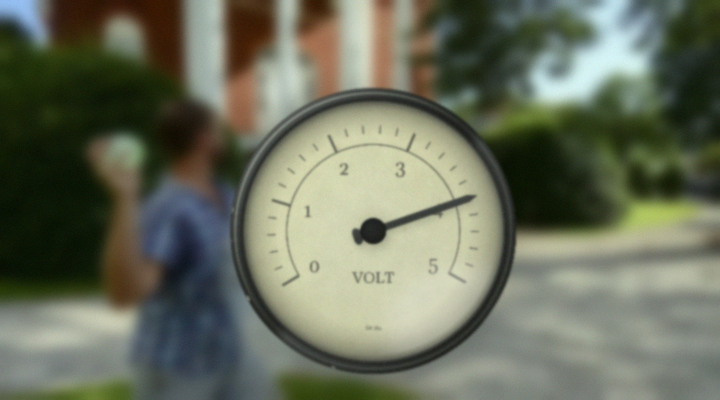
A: 4 V
